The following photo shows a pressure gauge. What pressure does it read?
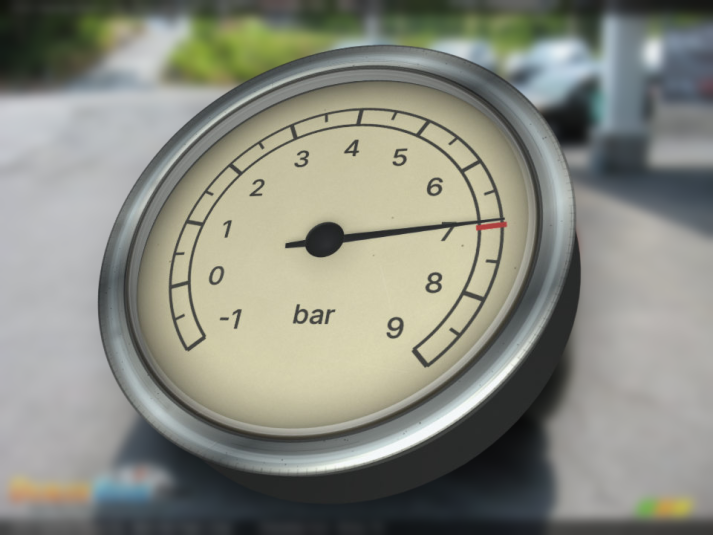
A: 7 bar
